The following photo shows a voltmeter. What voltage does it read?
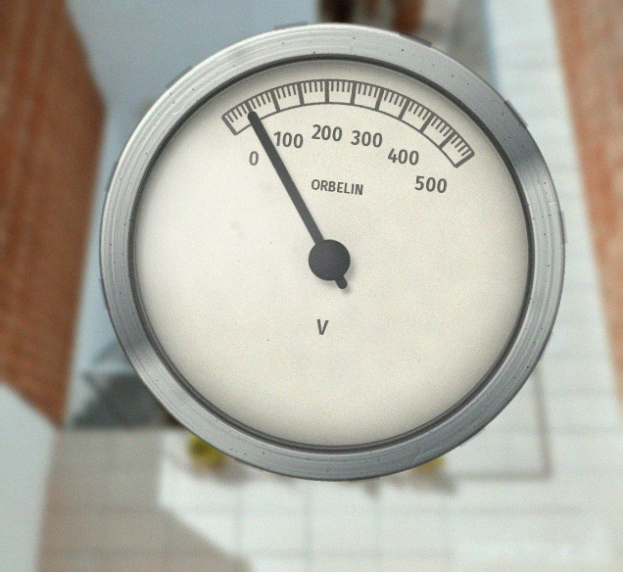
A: 50 V
